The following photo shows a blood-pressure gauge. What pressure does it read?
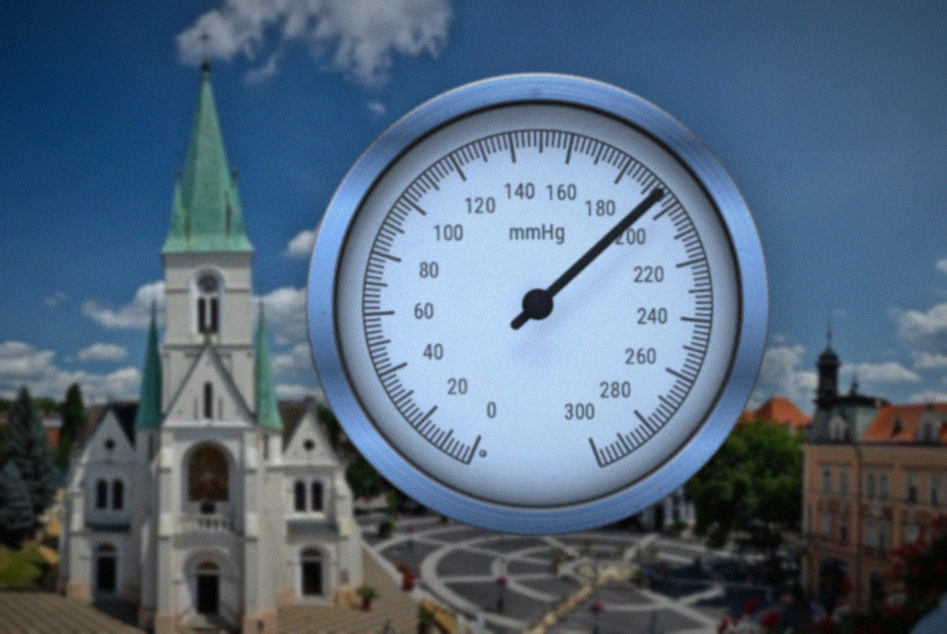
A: 194 mmHg
